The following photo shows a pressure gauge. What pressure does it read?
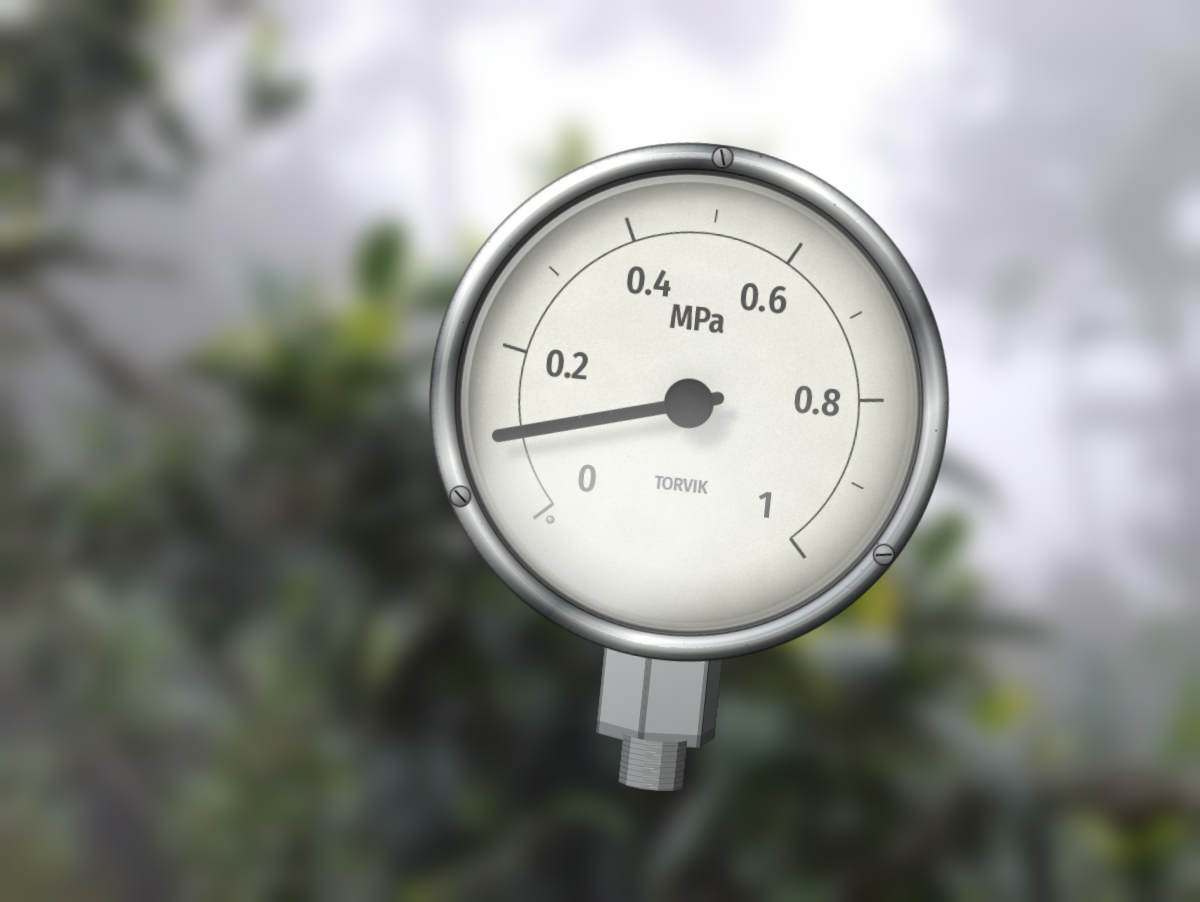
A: 0.1 MPa
